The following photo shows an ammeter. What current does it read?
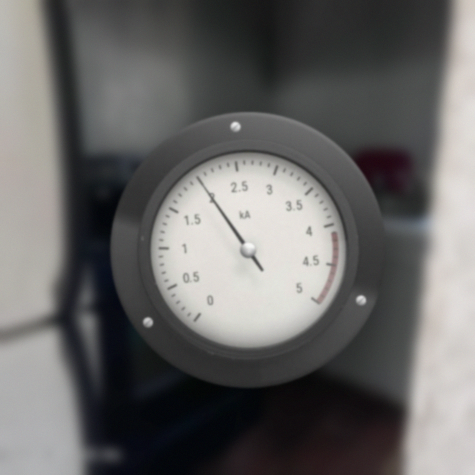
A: 2 kA
